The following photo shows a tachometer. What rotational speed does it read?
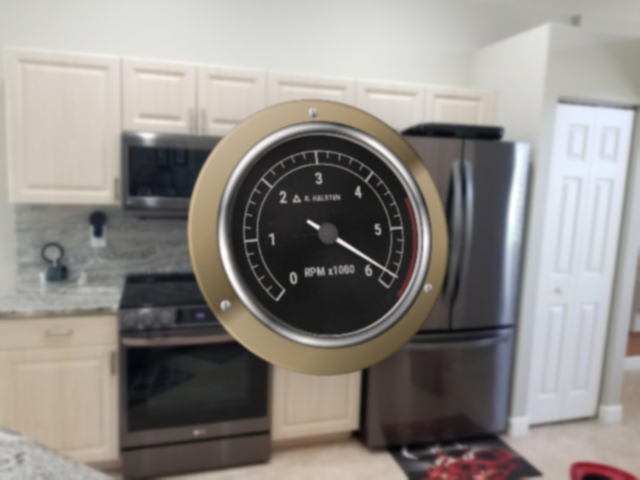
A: 5800 rpm
